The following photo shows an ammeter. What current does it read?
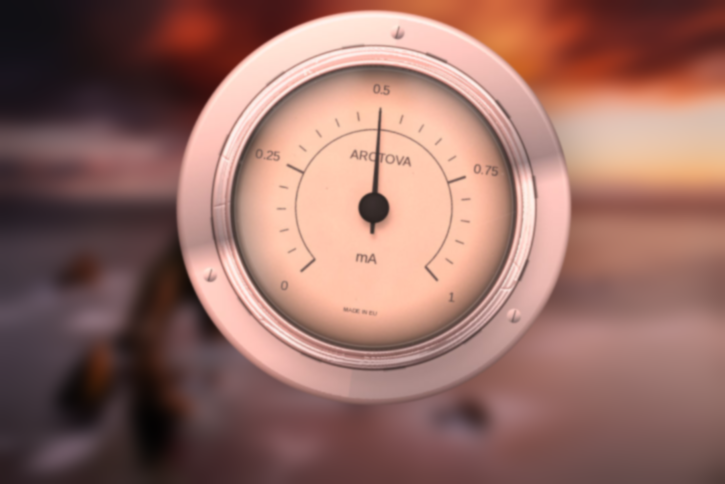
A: 0.5 mA
